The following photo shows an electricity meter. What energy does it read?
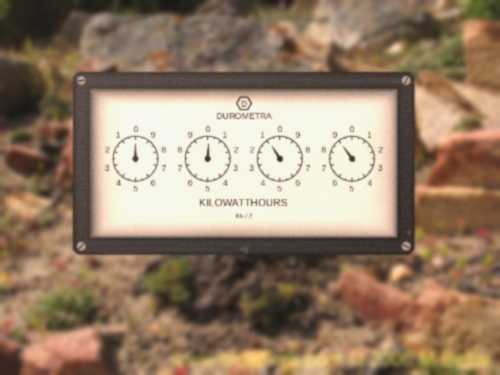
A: 9 kWh
